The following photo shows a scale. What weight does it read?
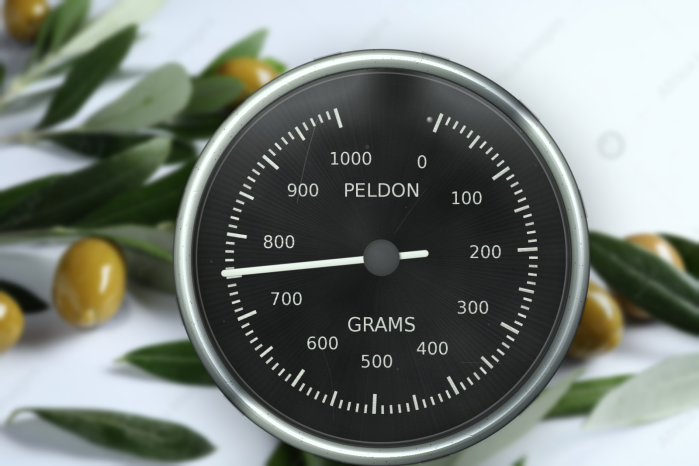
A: 755 g
